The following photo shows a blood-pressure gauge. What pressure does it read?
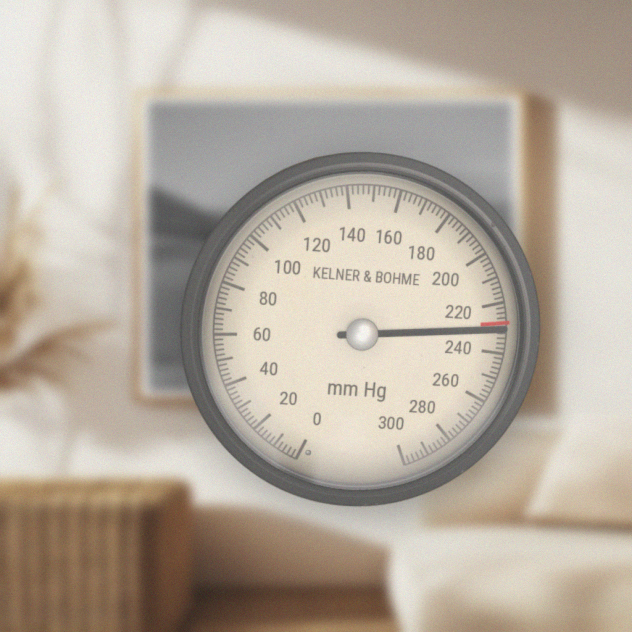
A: 230 mmHg
